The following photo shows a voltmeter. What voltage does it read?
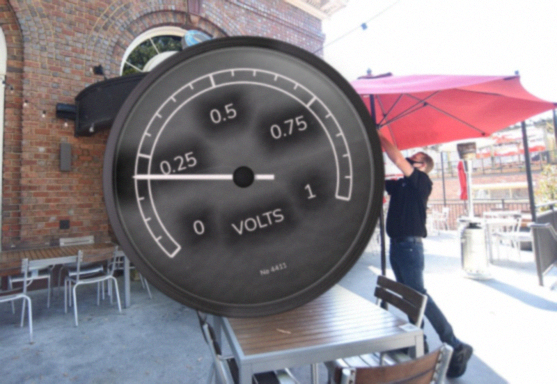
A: 0.2 V
